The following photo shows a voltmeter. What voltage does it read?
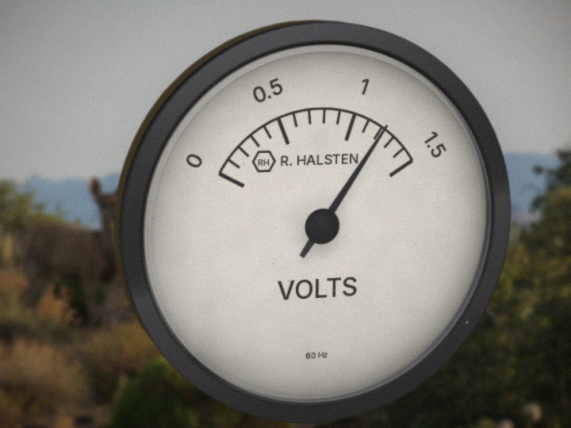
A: 1.2 V
